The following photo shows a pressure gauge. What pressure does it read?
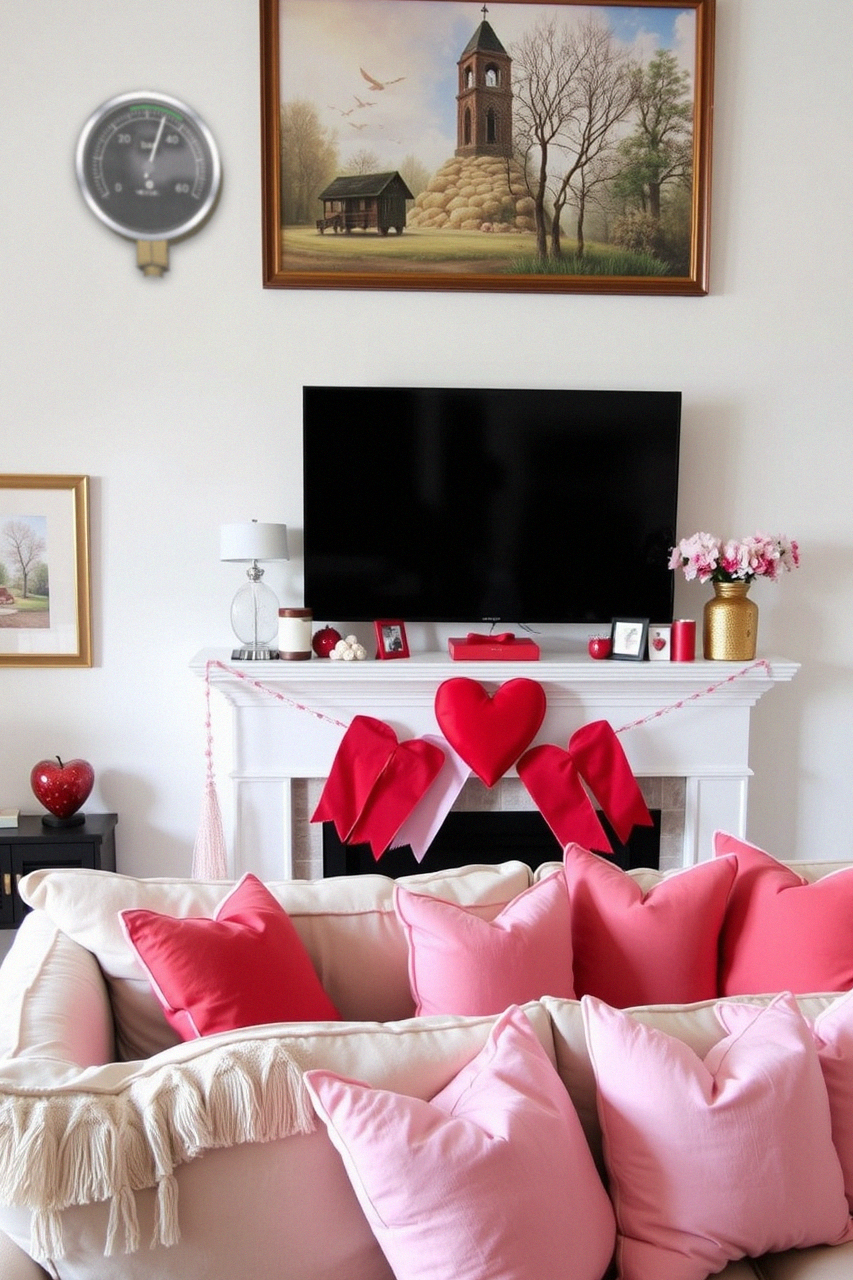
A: 35 bar
